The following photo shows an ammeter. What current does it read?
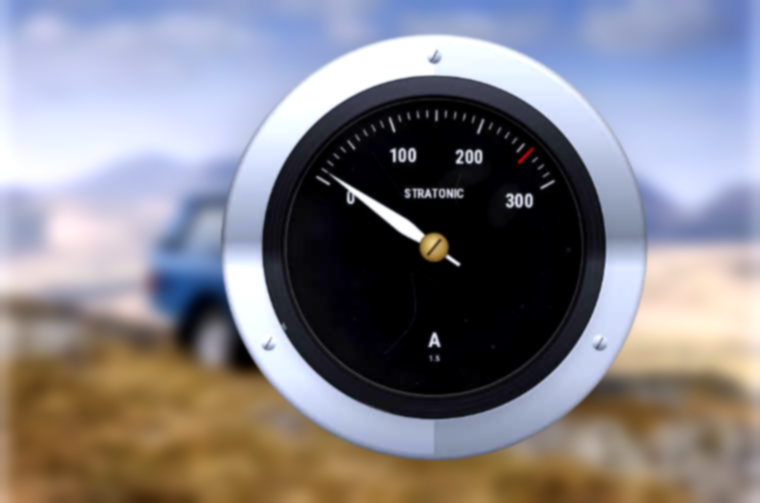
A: 10 A
